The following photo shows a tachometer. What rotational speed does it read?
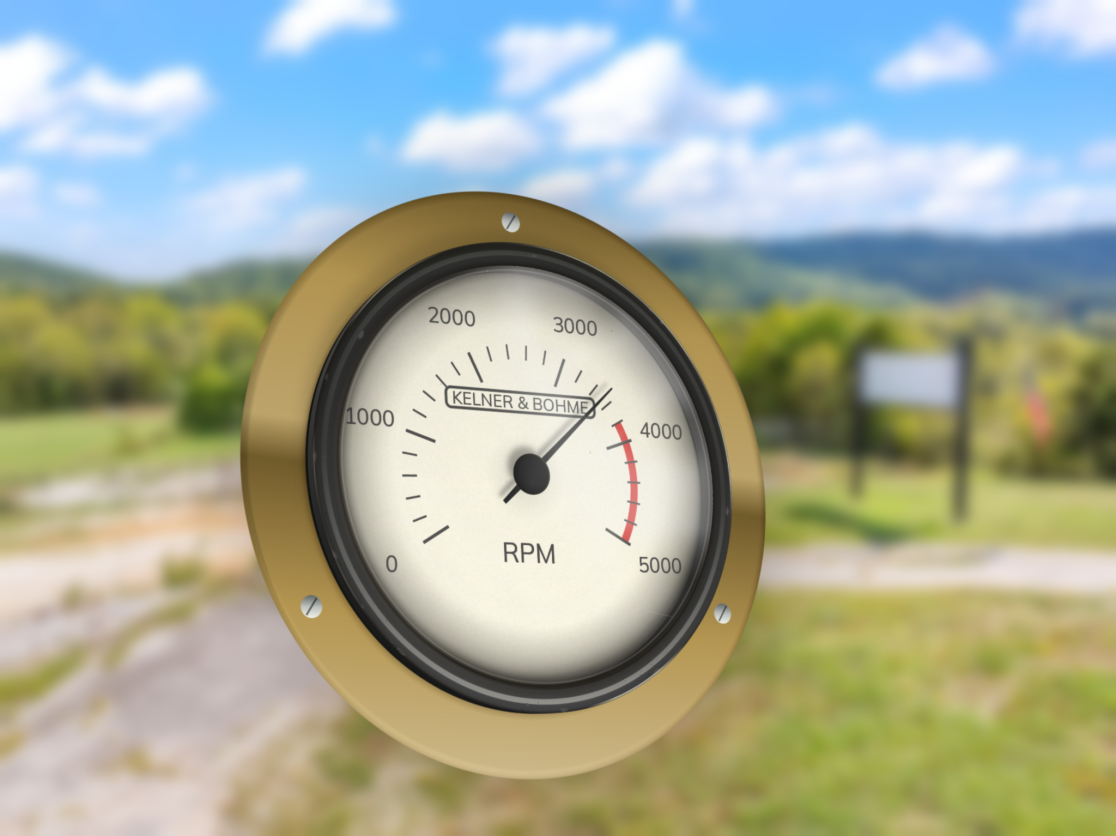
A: 3500 rpm
